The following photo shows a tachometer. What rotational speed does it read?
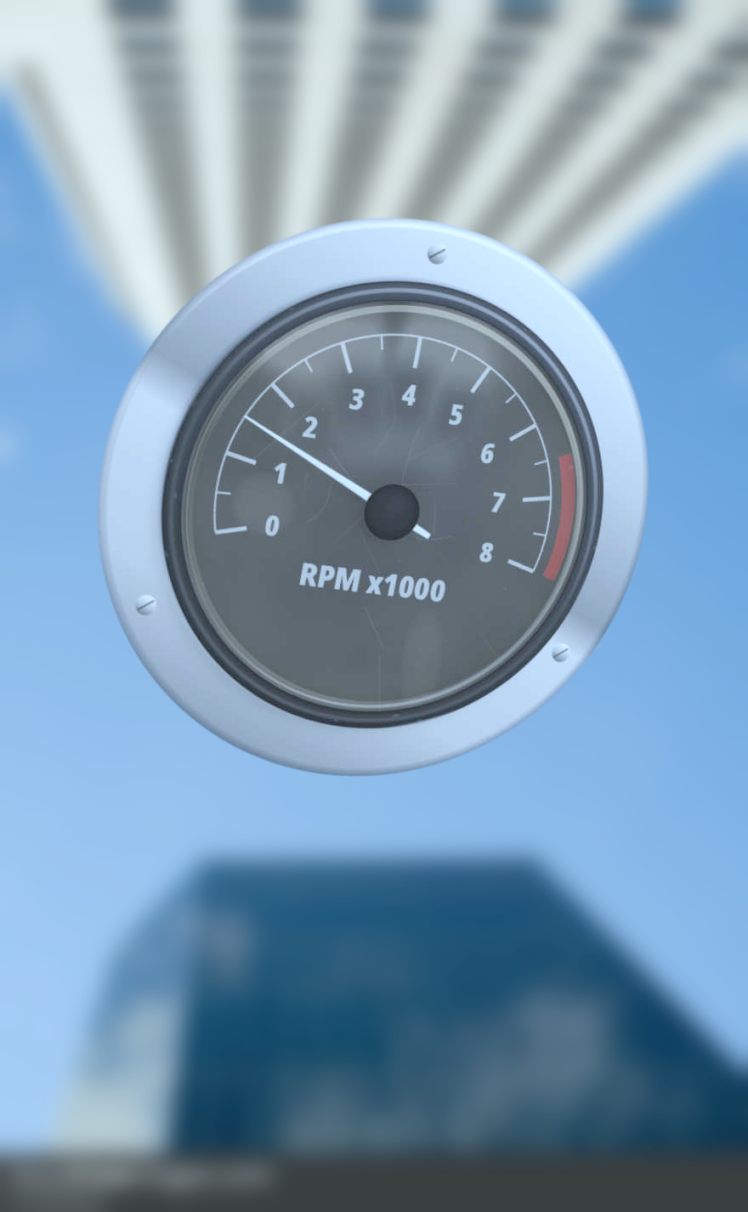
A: 1500 rpm
